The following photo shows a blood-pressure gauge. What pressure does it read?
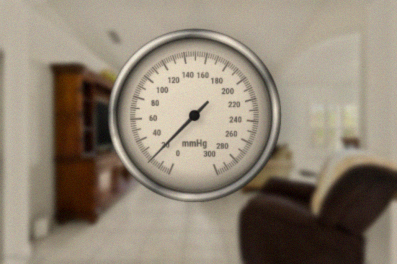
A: 20 mmHg
